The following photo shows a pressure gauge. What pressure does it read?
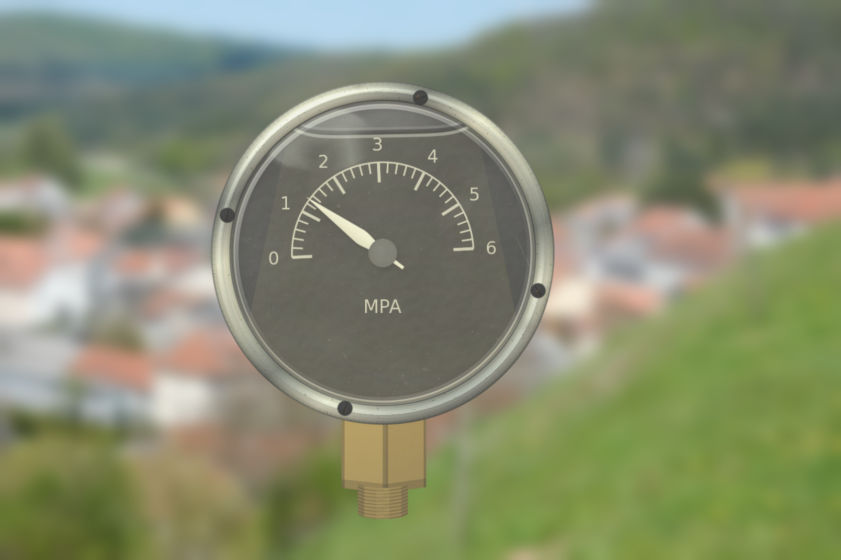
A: 1.3 MPa
